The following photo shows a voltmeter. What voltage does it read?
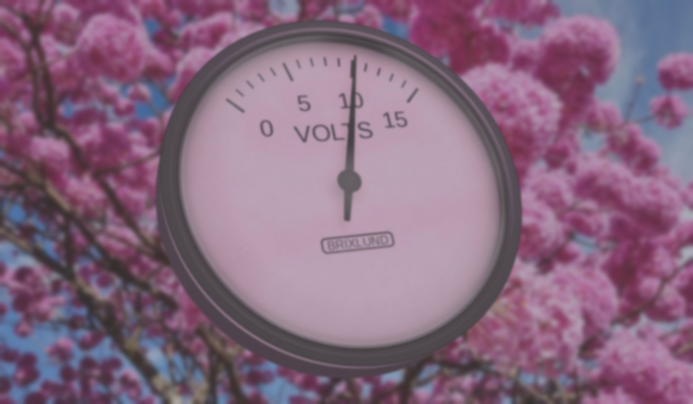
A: 10 V
